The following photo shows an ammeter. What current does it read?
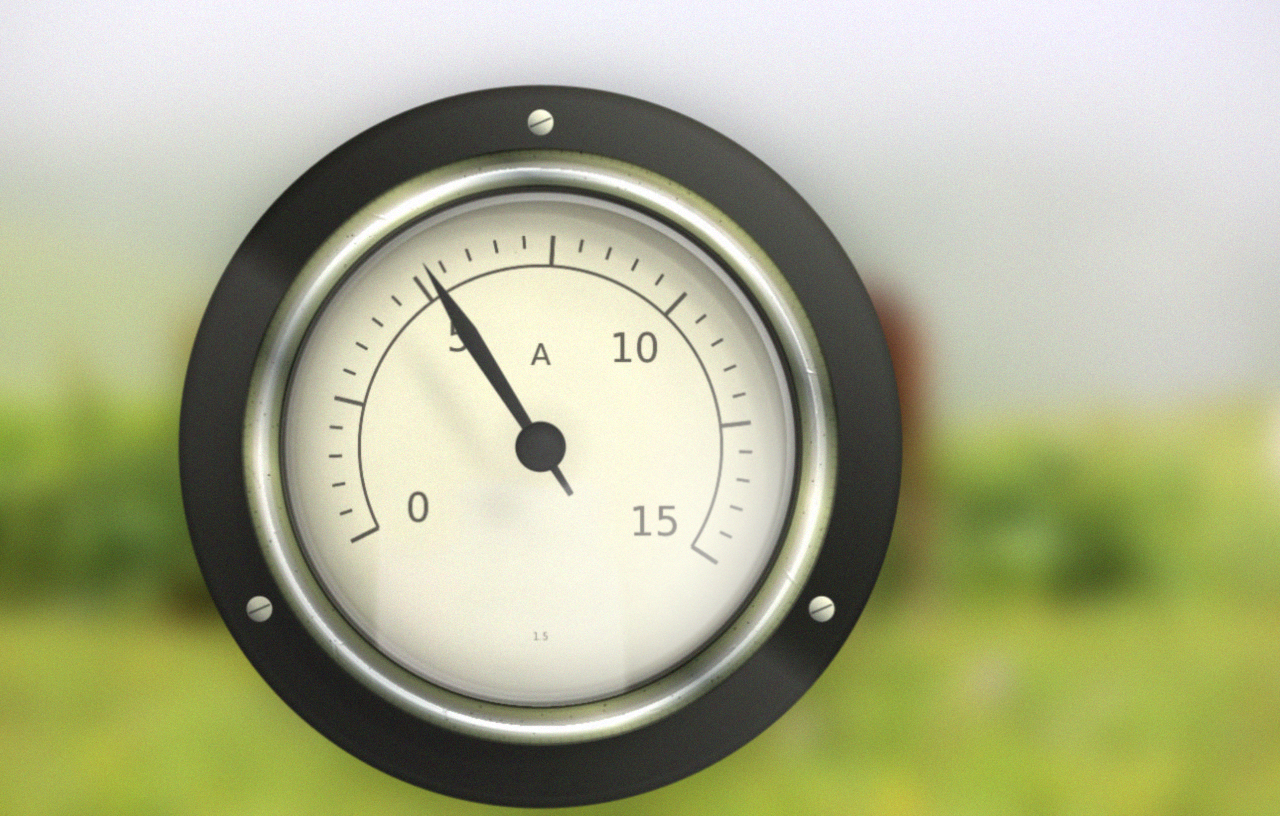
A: 5.25 A
